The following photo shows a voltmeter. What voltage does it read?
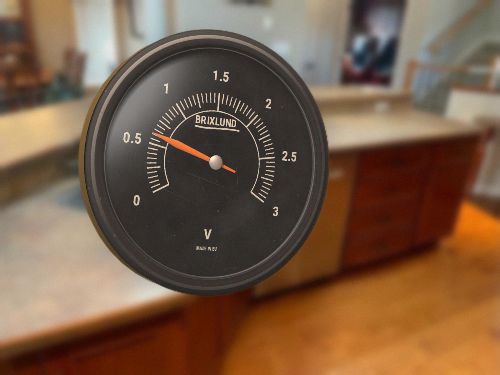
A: 0.6 V
